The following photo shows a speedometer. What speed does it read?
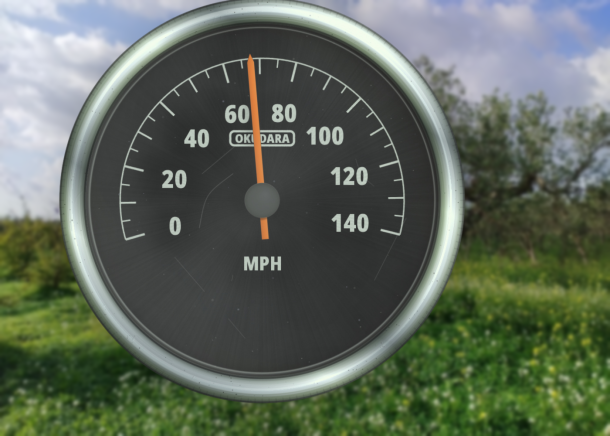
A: 67.5 mph
